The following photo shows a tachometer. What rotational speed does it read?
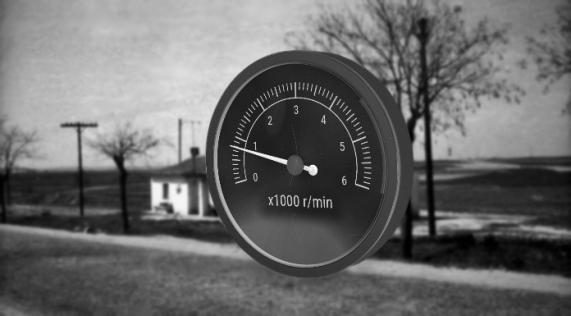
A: 800 rpm
